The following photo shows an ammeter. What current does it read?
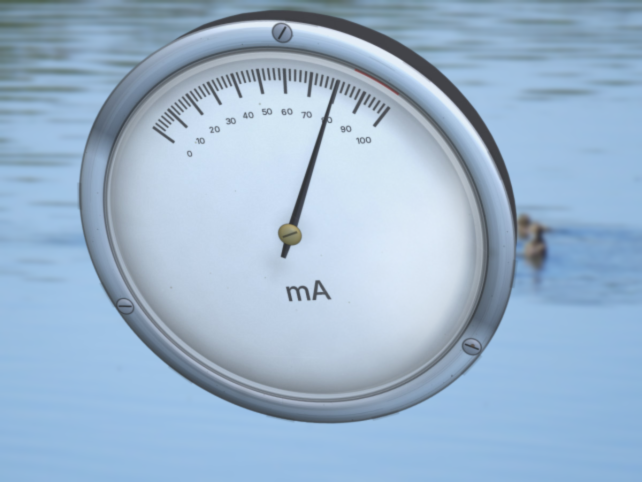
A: 80 mA
